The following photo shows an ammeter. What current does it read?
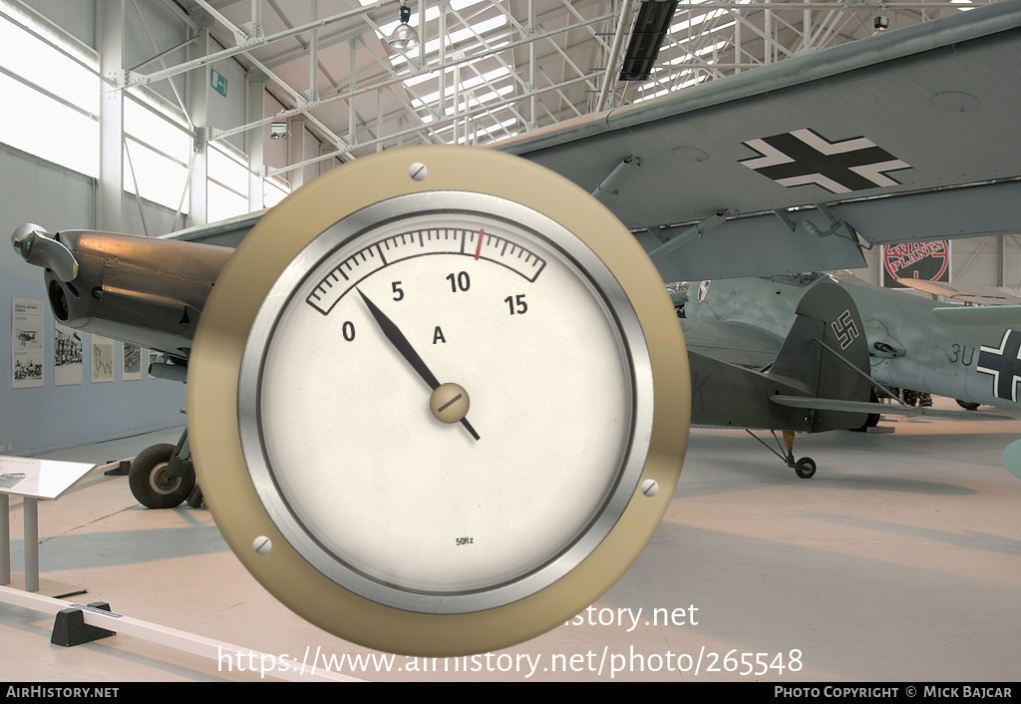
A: 2.5 A
